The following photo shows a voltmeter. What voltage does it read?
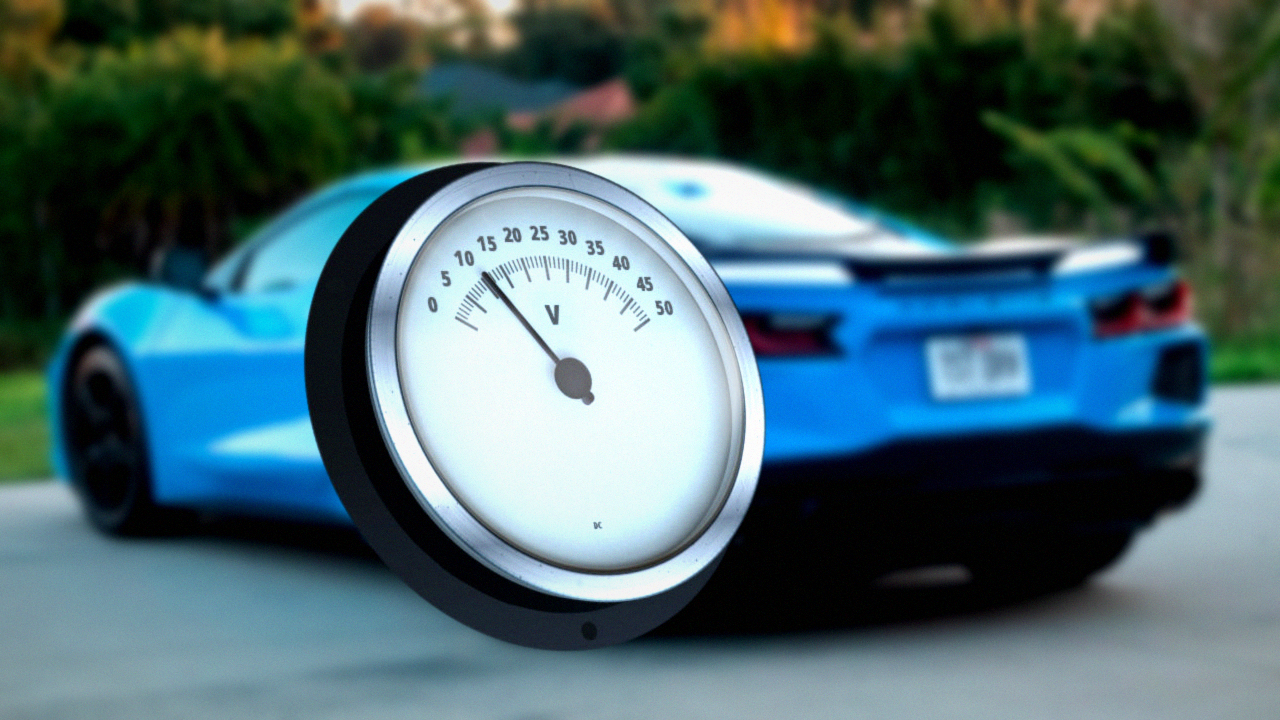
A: 10 V
